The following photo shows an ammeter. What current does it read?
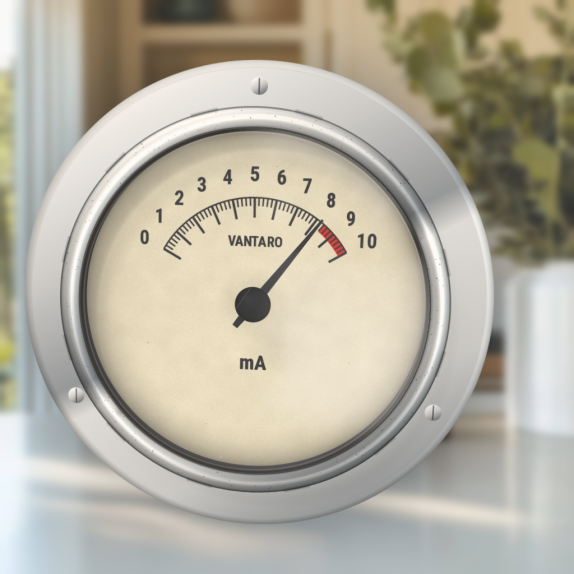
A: 8.2 mA
